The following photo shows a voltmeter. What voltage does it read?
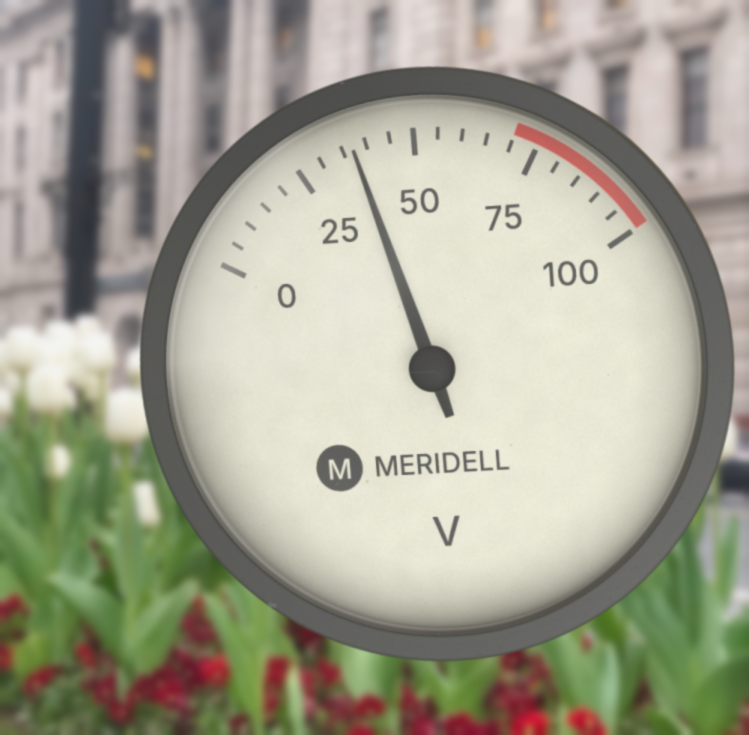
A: 37.5 V
